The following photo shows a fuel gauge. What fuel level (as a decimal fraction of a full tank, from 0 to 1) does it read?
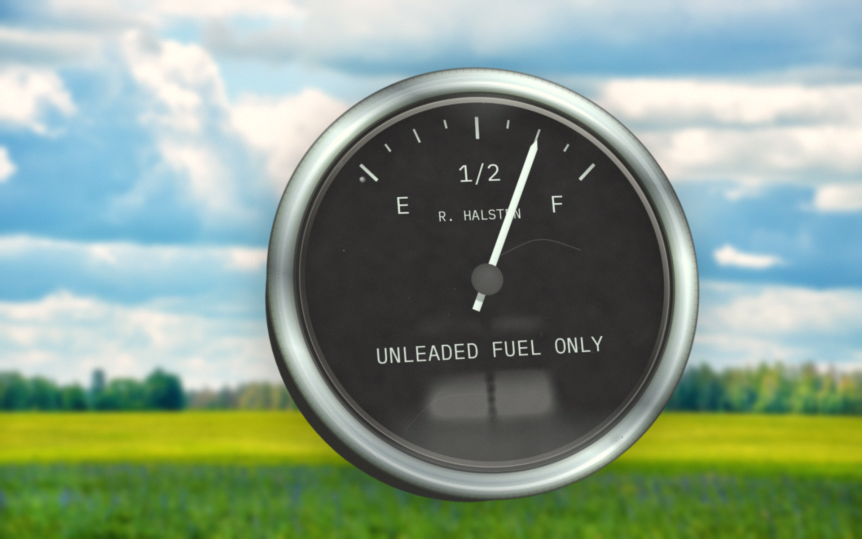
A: 0.75
